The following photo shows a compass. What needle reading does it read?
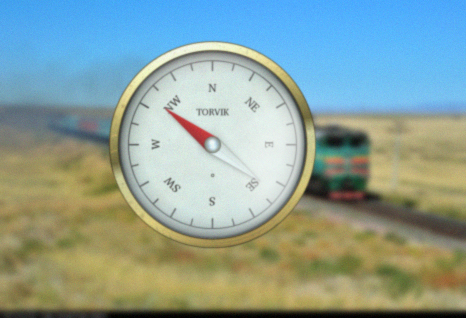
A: 307.5 °
